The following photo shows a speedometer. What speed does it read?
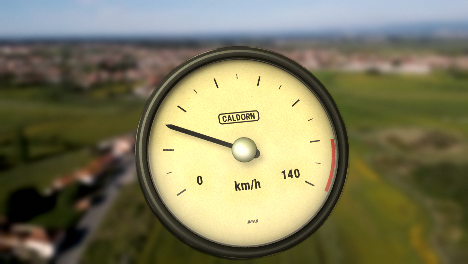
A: 30 km/h
